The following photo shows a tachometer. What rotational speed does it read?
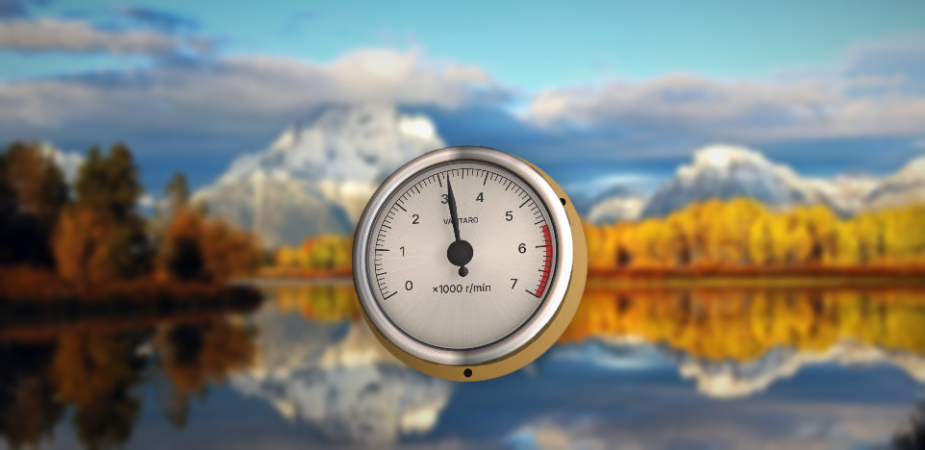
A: 3200 rpm
